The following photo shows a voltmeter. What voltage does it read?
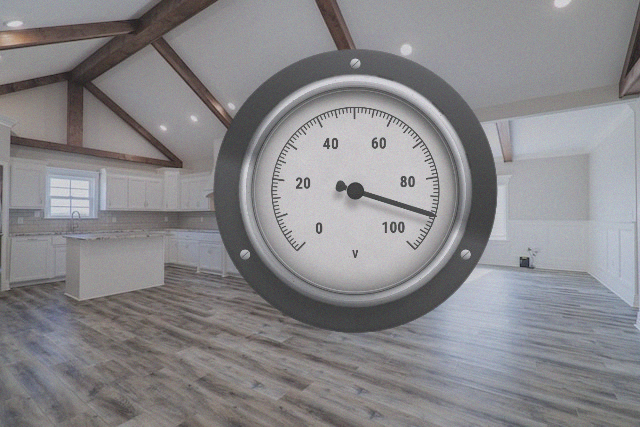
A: 90 V
